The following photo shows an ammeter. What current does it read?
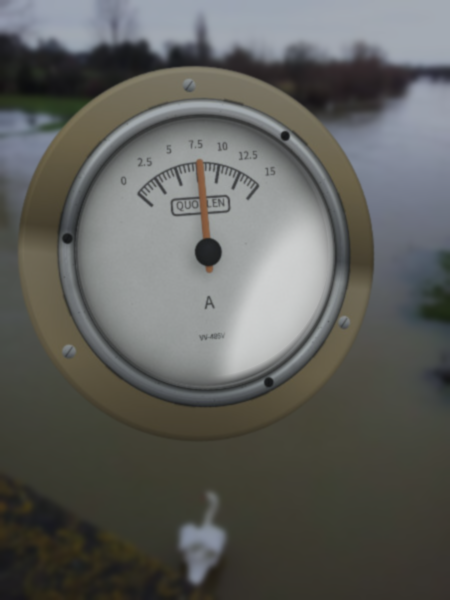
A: 7.5 A
